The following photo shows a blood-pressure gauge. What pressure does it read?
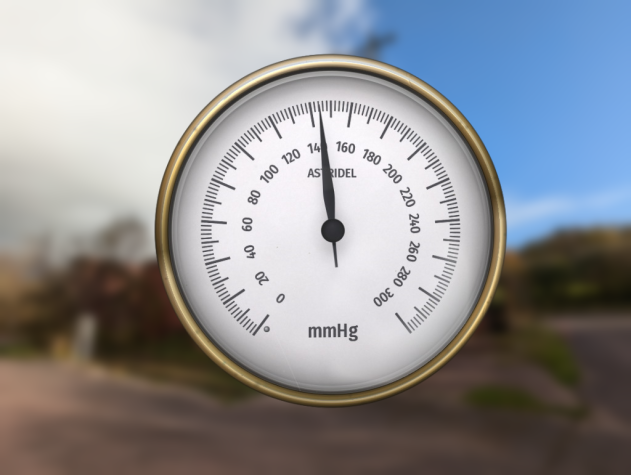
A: 144 mmHg
